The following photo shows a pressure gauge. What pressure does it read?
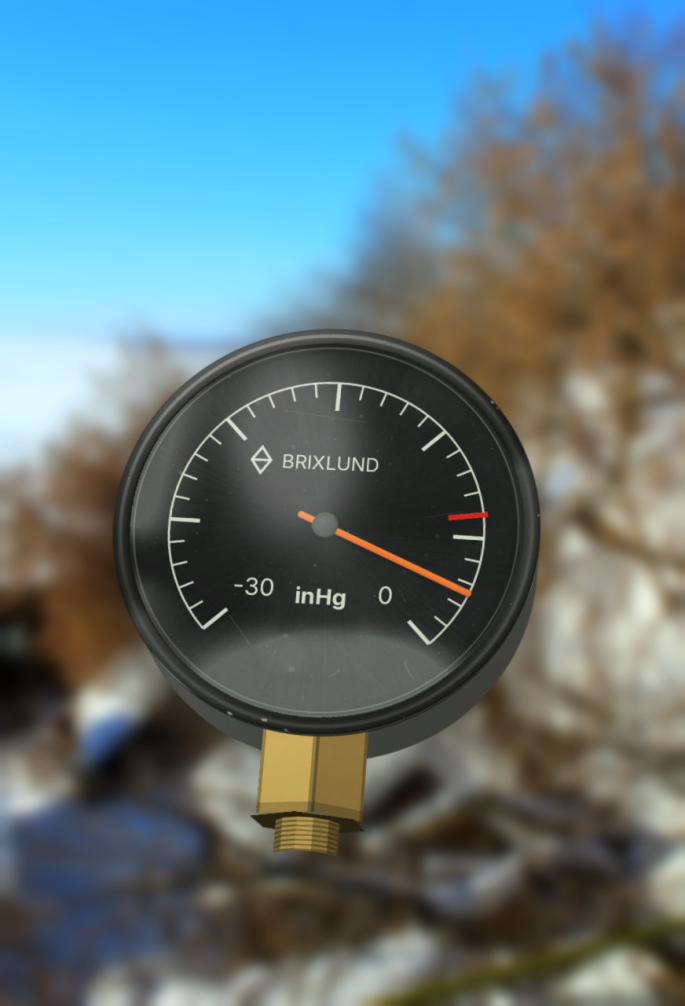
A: -2.5 inHg
